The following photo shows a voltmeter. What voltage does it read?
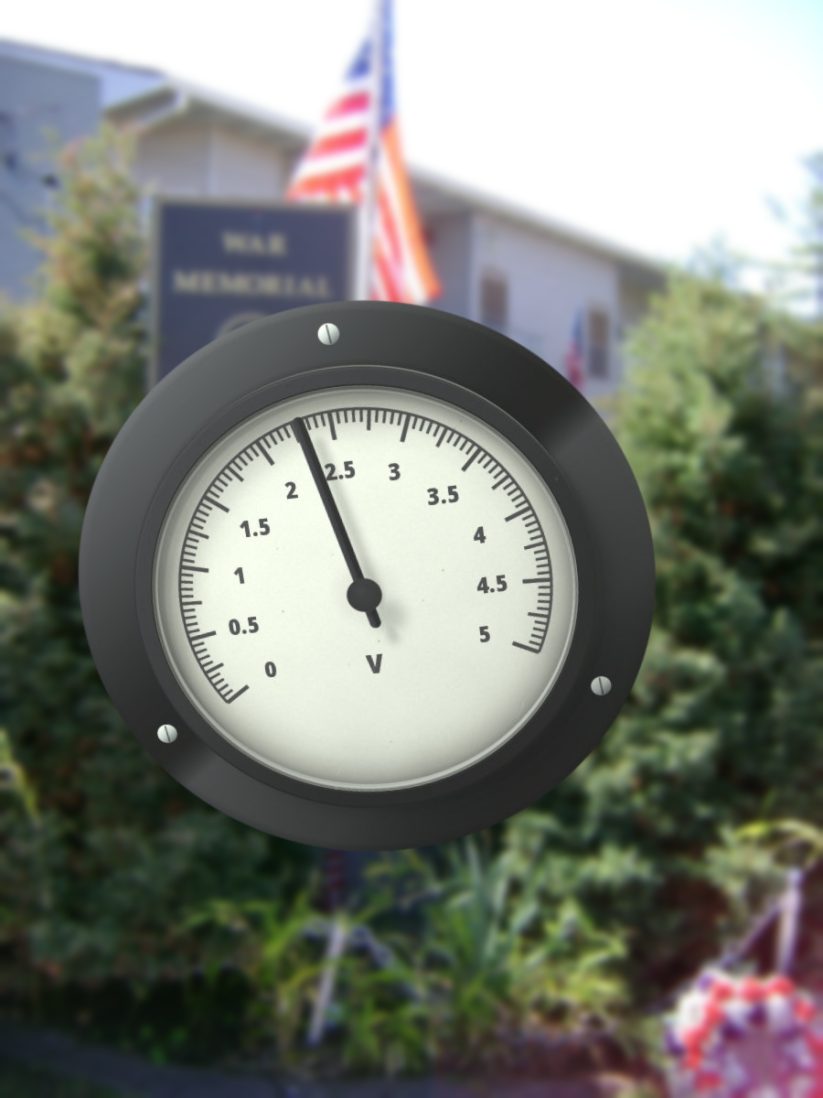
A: 2.3 V
